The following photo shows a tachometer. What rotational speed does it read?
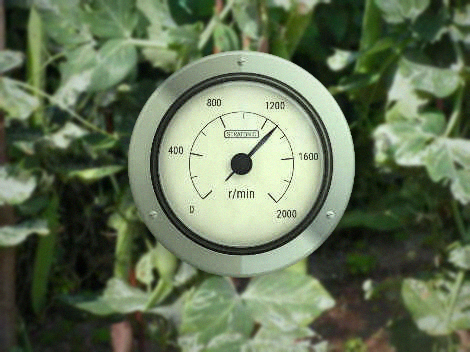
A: 1300 rpm
